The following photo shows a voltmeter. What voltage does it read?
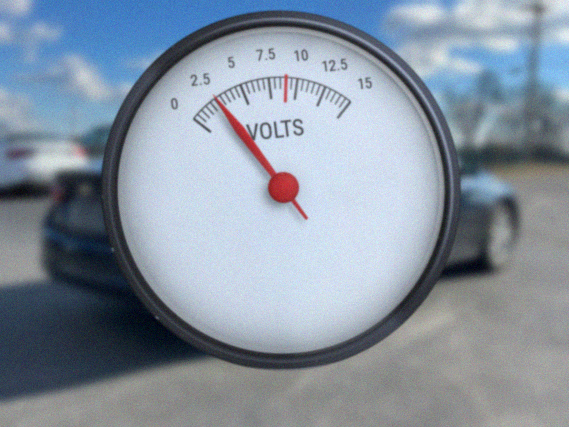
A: 2.5 V
